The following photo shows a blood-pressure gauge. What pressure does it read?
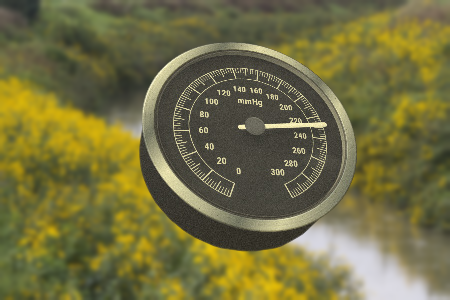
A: 230 mmHg
